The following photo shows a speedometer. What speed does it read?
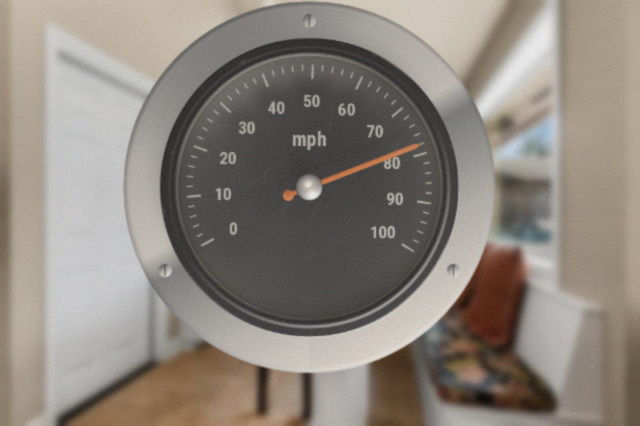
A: 78 mph
